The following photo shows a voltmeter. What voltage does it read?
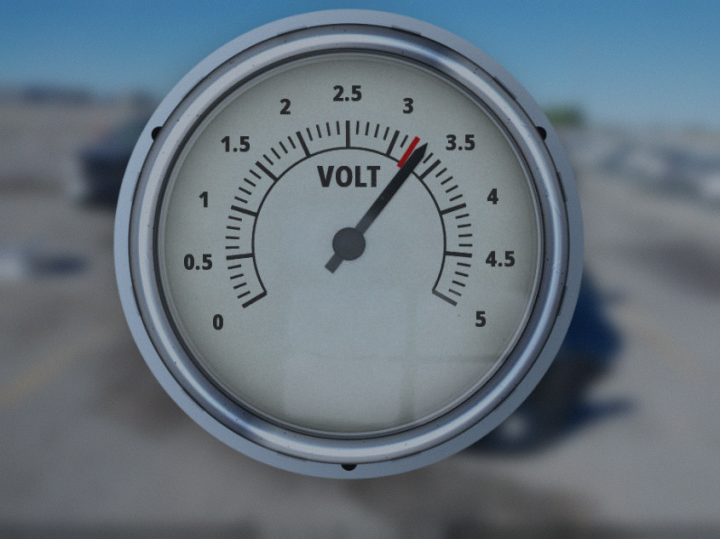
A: 3.3 V
